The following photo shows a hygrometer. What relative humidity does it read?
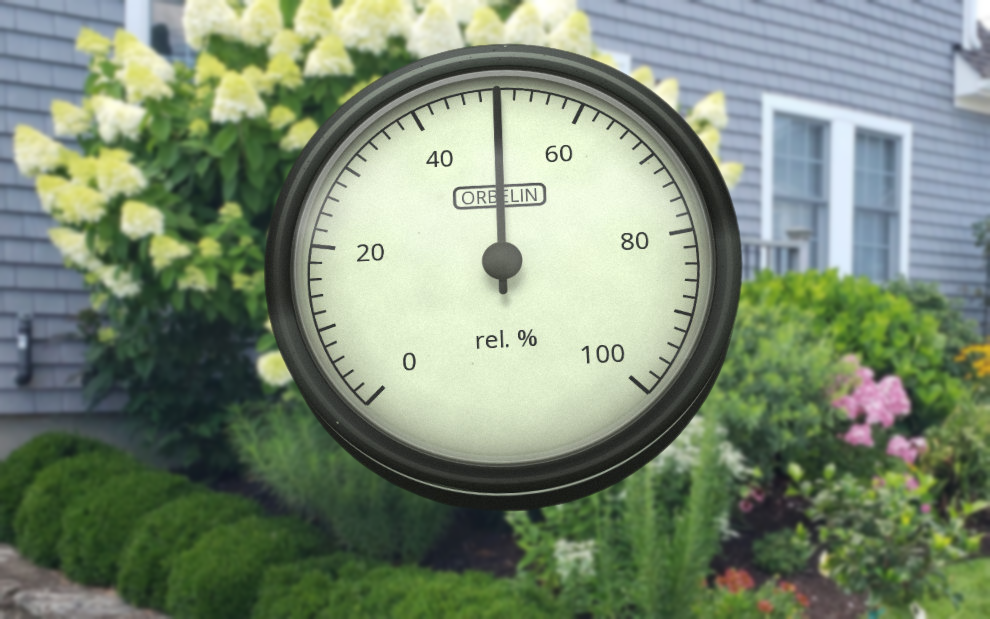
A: 50 %
